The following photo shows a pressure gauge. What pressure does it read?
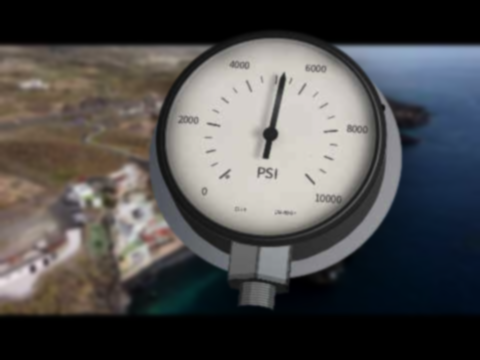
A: 5250 psi
